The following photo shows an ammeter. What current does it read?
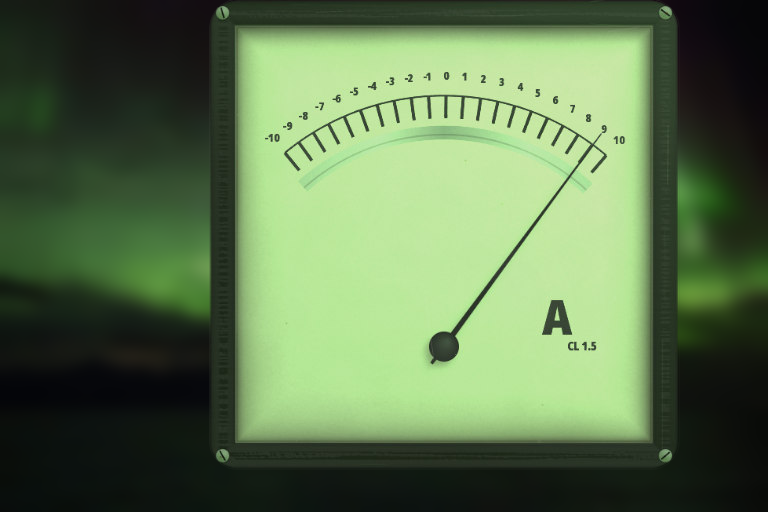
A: 9 A
